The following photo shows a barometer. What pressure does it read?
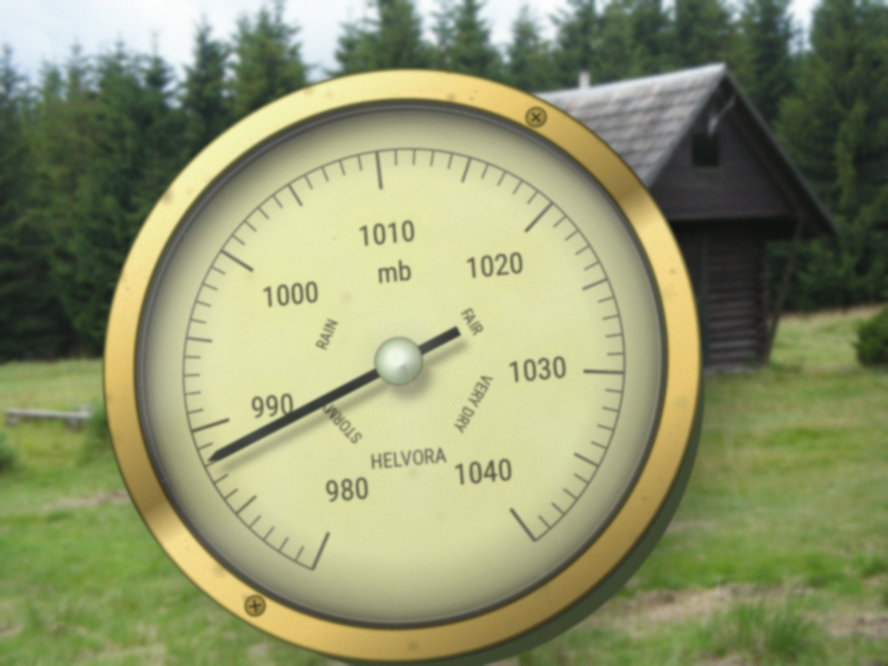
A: 988 mbar
